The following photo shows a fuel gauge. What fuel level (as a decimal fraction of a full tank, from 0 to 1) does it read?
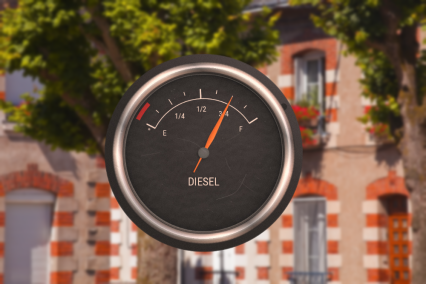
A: 0.75
